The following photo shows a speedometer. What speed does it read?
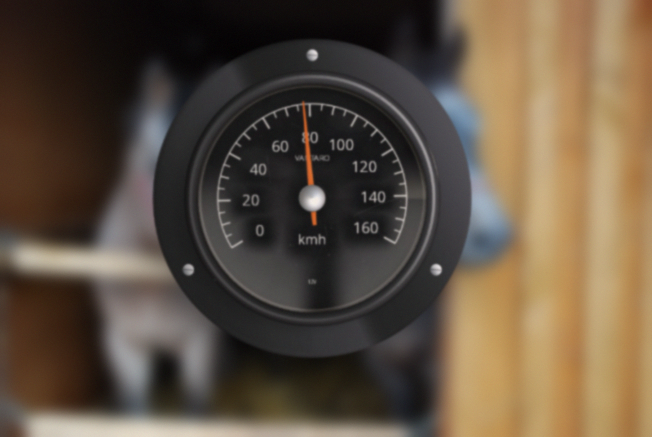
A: 77.5 km/h
